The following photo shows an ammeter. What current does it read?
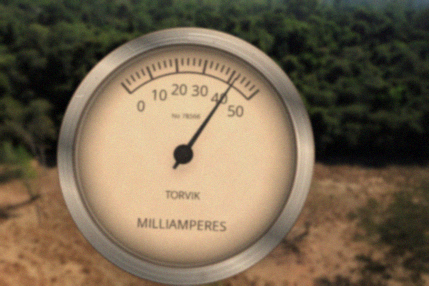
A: 42 mA
